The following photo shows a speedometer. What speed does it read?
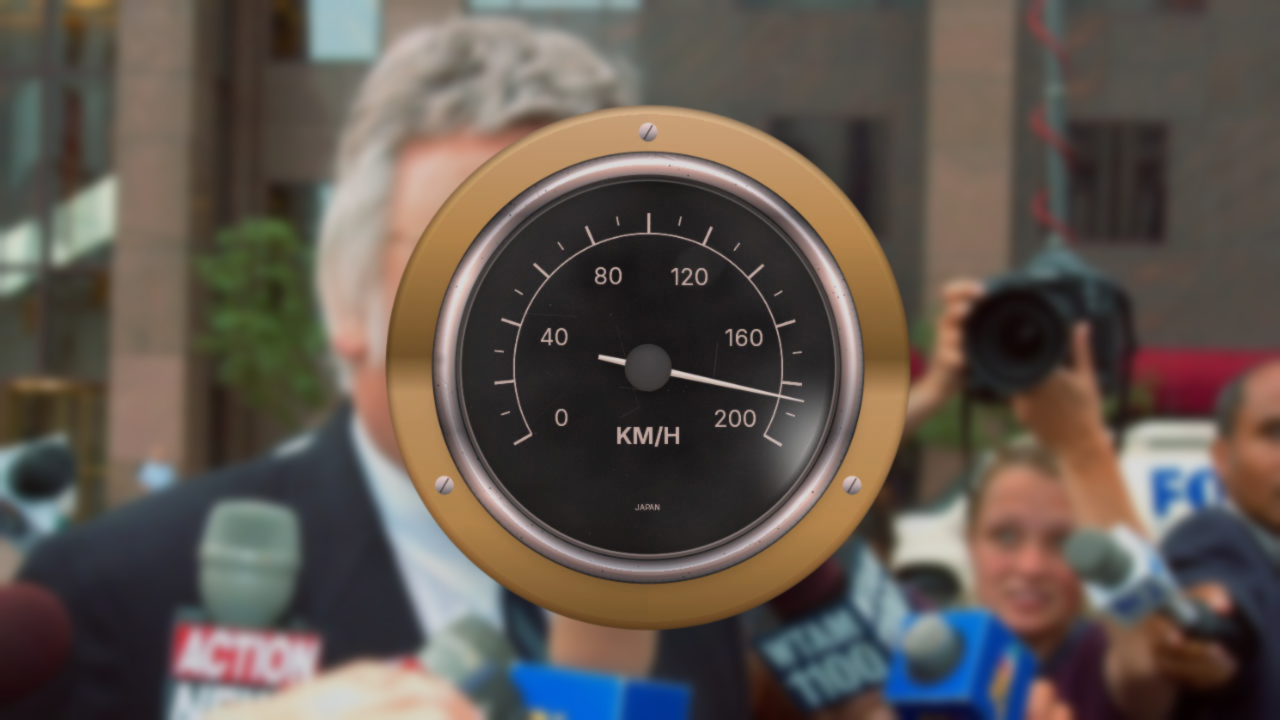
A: 185 km/h
